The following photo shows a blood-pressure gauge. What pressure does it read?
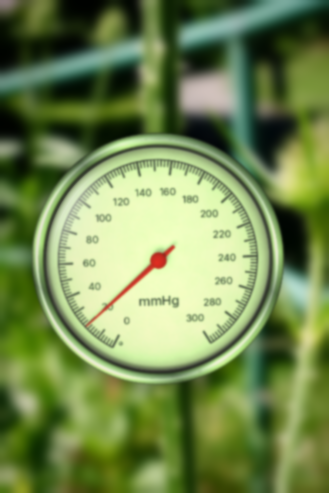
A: 20 mmHg
